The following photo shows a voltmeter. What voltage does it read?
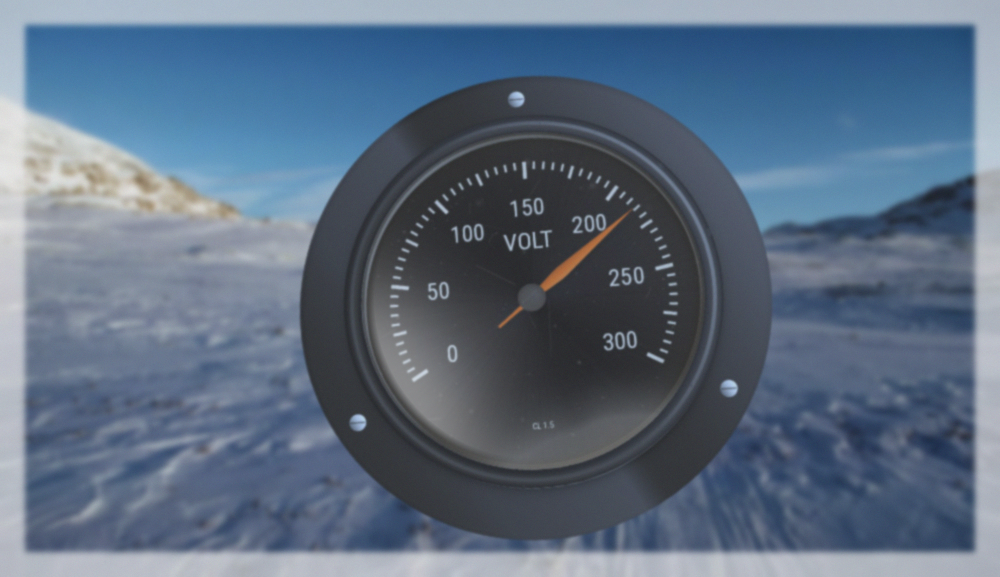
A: 215 V
